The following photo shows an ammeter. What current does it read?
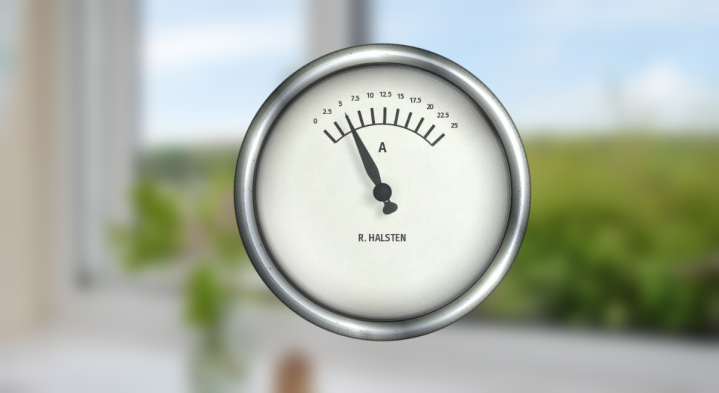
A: 5 A
